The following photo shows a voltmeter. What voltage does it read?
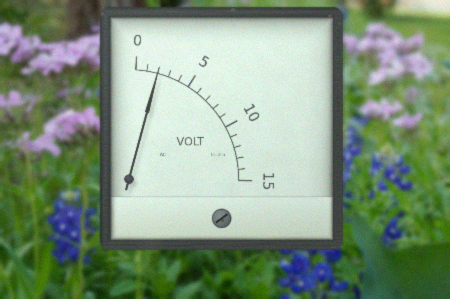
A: 2 V
